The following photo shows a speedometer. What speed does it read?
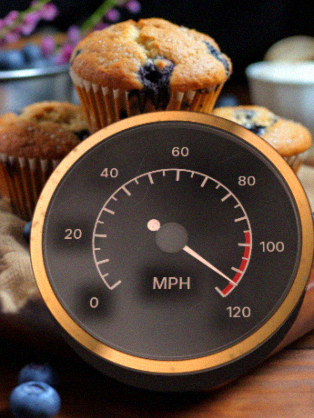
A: 115 mph
